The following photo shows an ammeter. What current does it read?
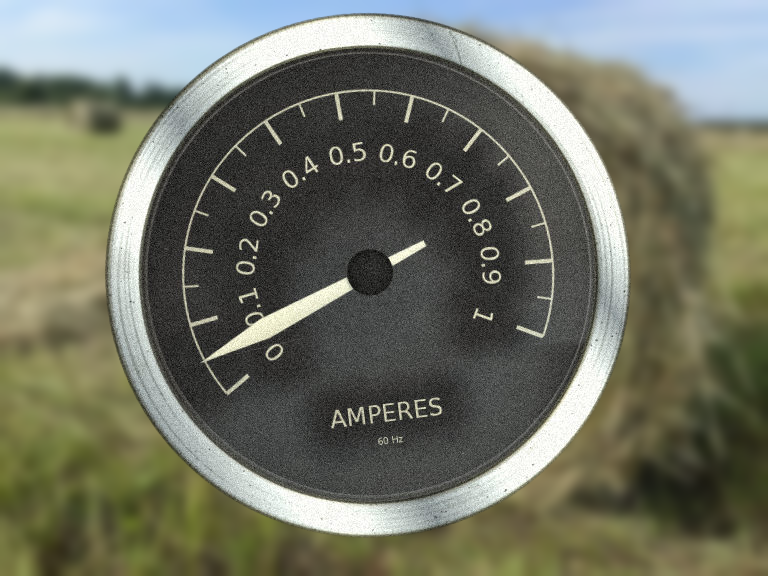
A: 0.05 A
